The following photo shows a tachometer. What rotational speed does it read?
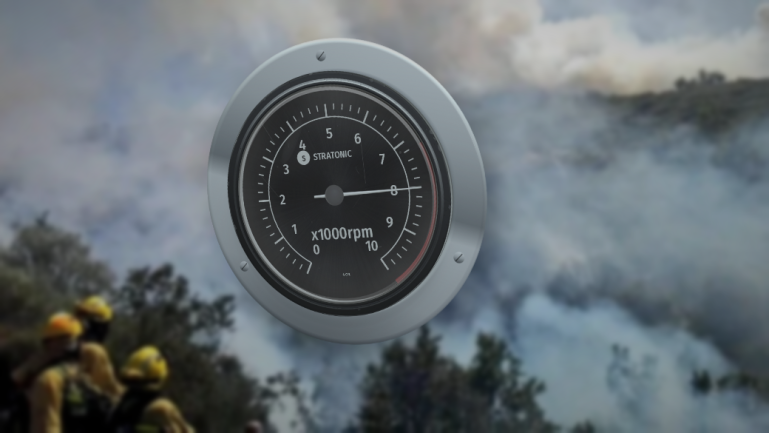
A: 8000 rpm
